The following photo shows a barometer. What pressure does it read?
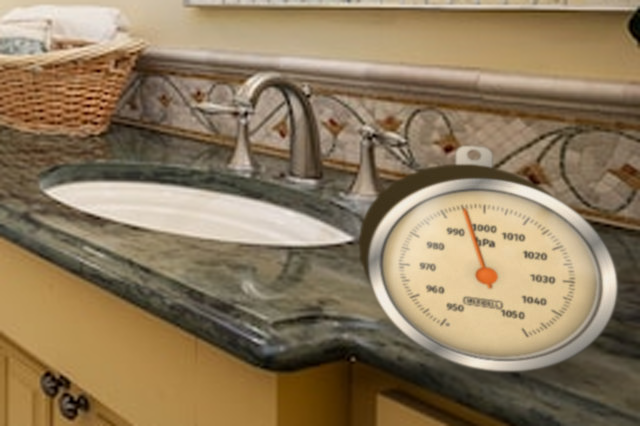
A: 995 hPa
